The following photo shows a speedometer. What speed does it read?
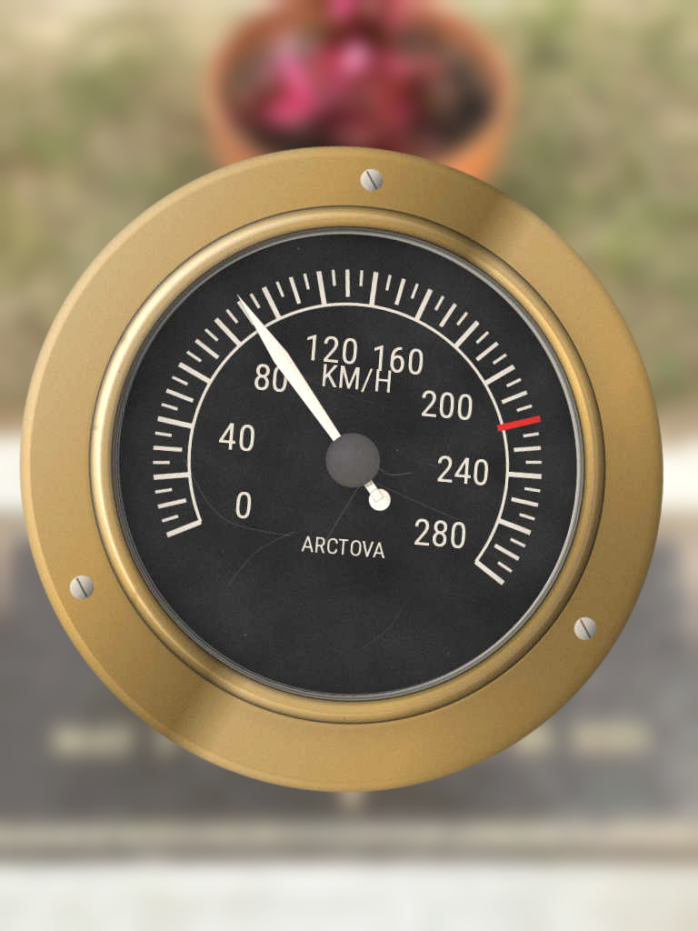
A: 90 km/h
